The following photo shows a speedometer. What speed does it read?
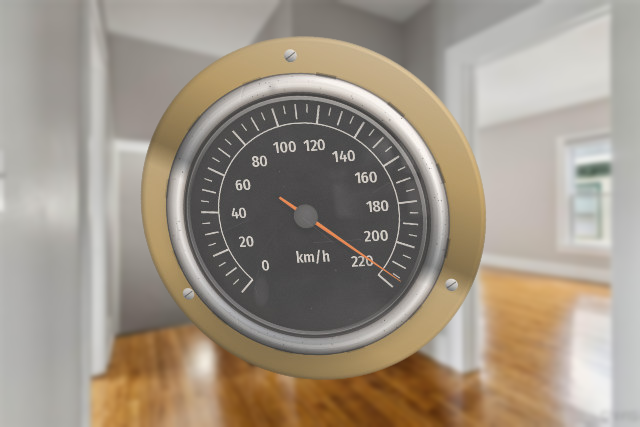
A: 215 km/h
